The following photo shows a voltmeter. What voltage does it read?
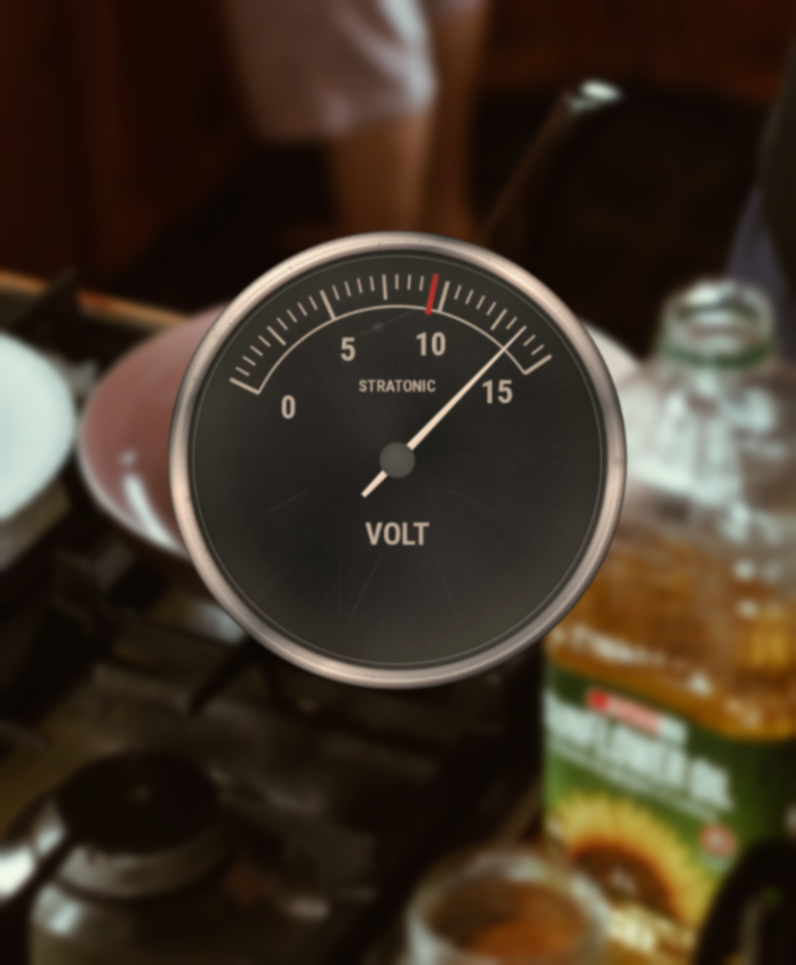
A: 13.5 V
